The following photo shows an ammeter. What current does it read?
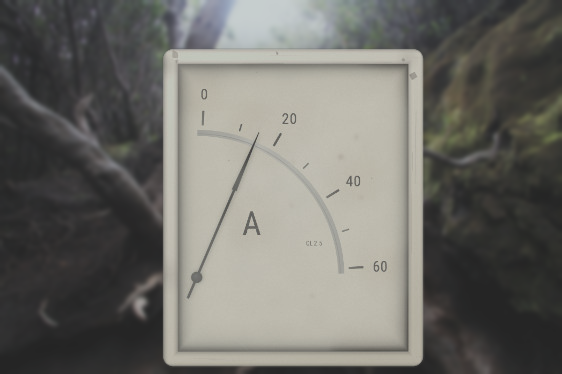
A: 15 A
